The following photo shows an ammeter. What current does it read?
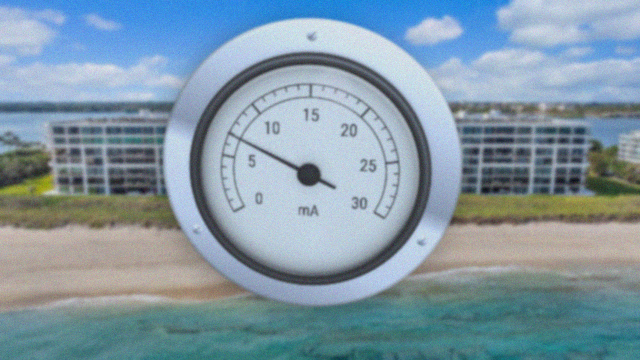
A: 7 mA
